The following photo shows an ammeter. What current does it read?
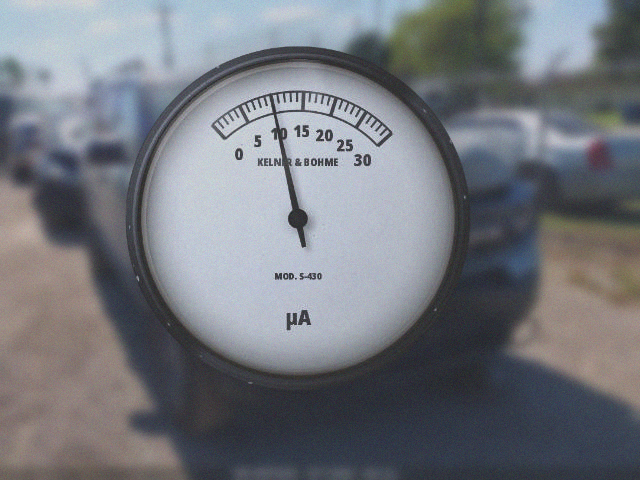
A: 10 µA
